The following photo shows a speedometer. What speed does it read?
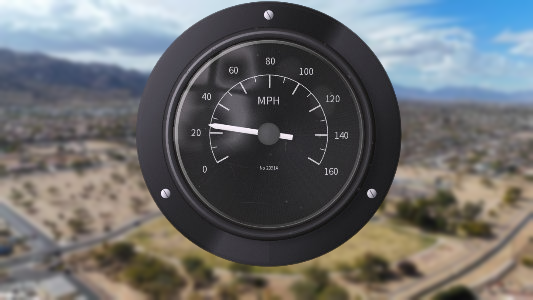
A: 25 mph
